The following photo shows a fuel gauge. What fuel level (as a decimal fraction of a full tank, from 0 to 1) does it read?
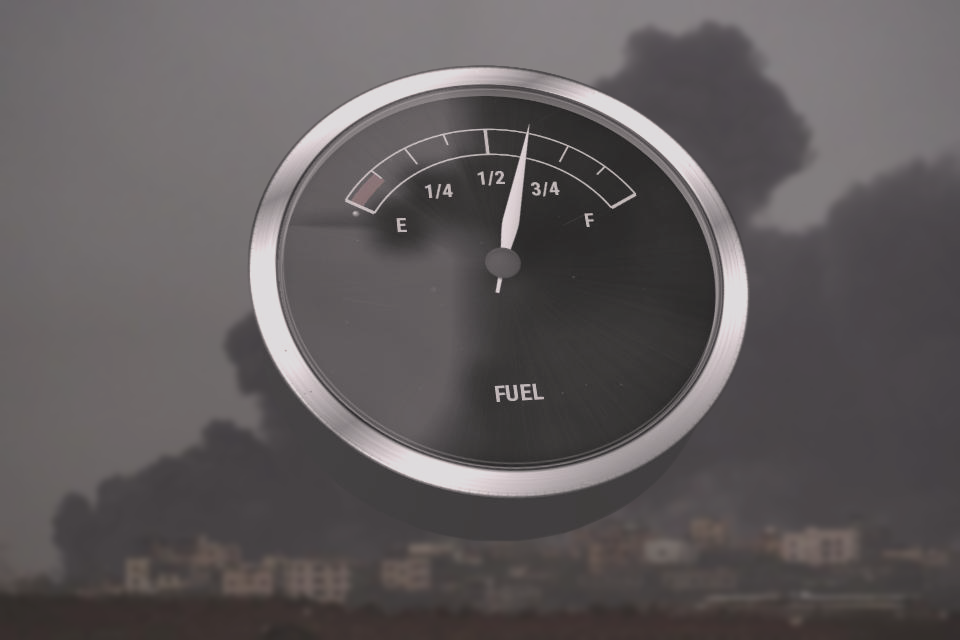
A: 0.625
